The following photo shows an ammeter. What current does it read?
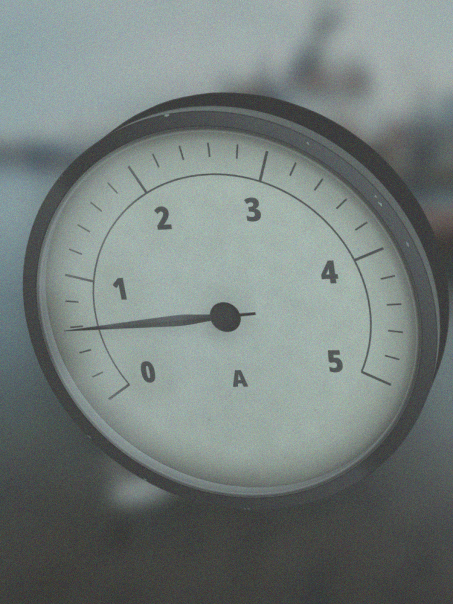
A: 0.6 A
